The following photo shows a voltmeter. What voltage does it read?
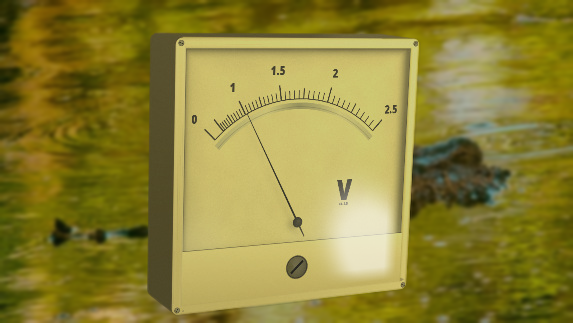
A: 1 V
